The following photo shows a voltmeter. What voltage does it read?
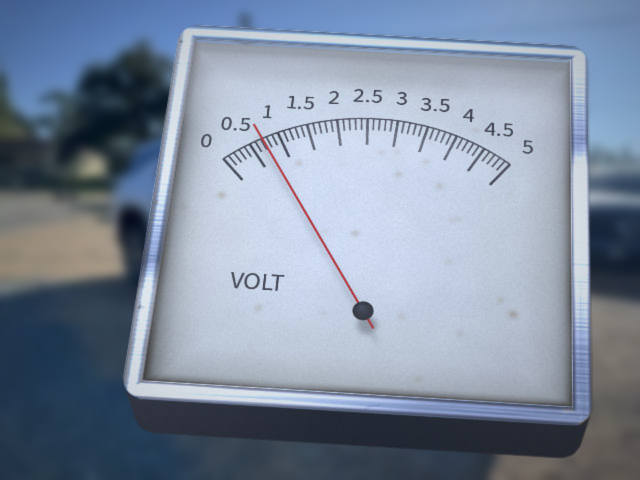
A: 0.7 V
